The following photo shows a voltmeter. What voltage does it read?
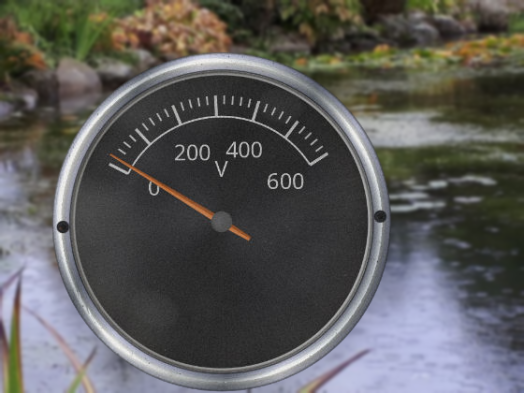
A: 20 V
